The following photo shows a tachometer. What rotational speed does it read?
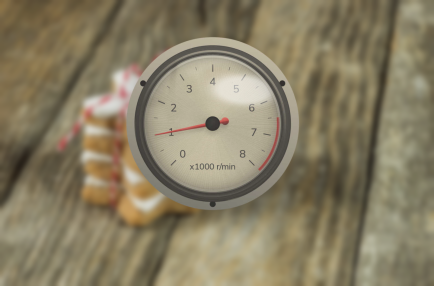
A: 1000 rpm
